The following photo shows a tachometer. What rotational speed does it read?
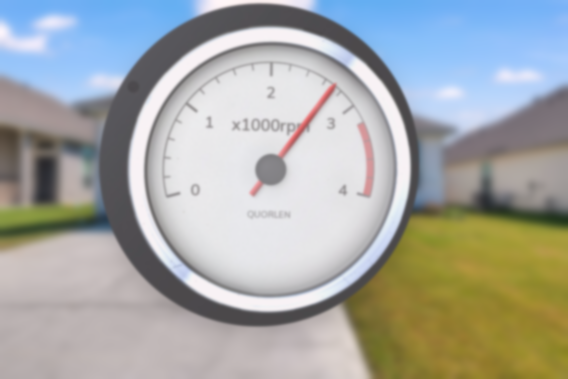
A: 2700 rpm
